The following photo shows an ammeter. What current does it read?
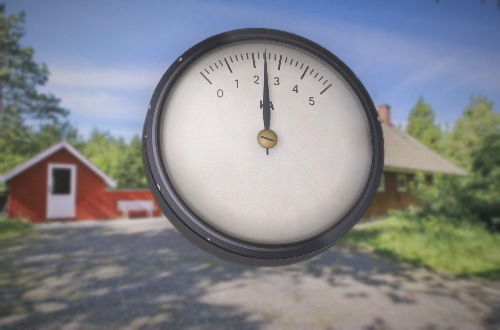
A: 2.4 kA
